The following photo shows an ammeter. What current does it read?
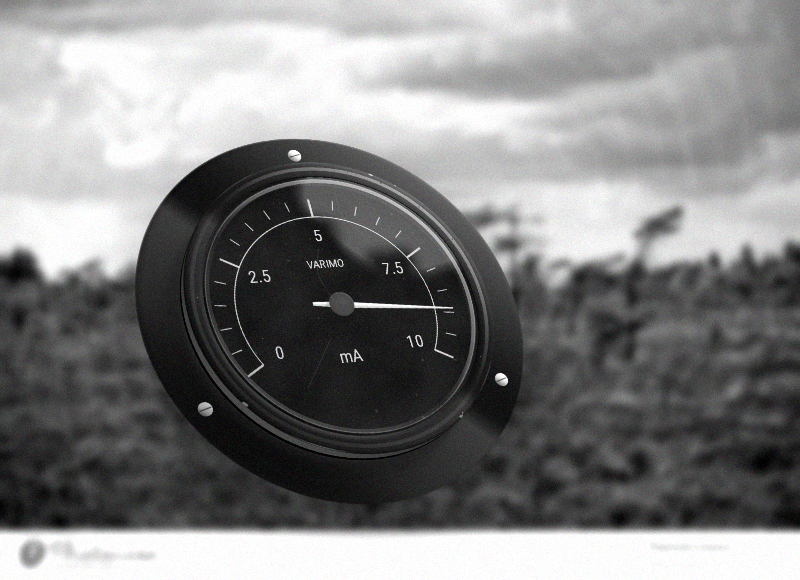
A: 9 mA
